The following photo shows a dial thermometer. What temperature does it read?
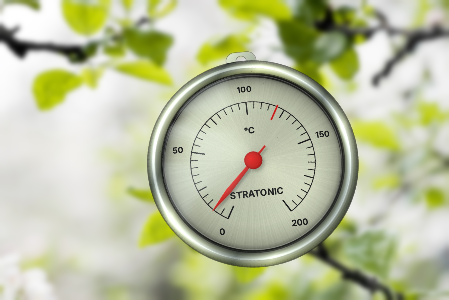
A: 10 °C
